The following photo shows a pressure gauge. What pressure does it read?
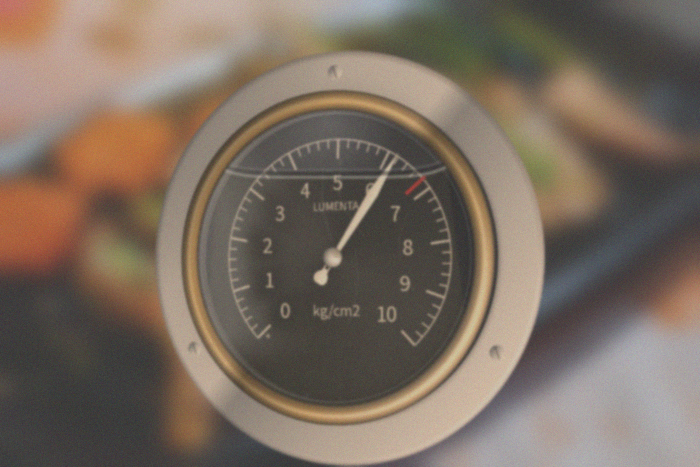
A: 6.2 kg/cm²
